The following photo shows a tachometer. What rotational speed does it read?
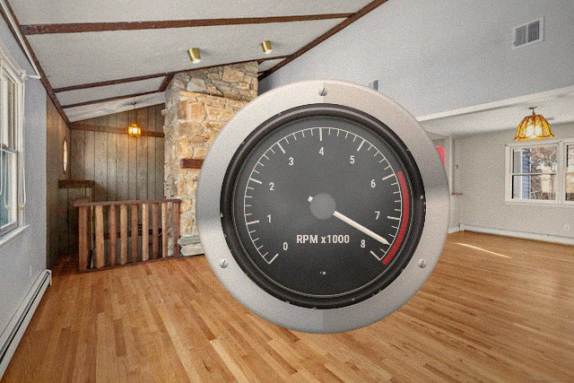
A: 7600 rpm
